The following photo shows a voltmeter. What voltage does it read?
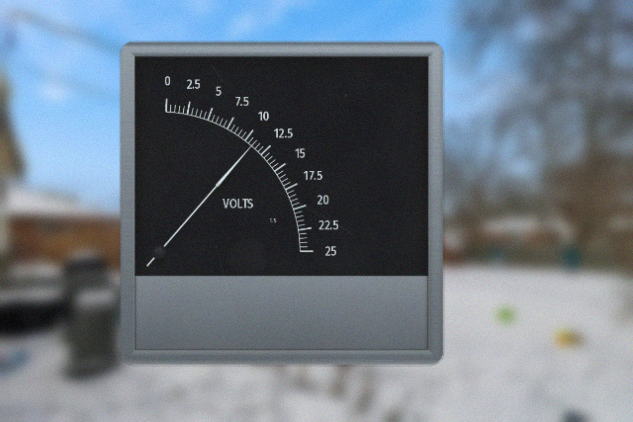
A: 11 V
